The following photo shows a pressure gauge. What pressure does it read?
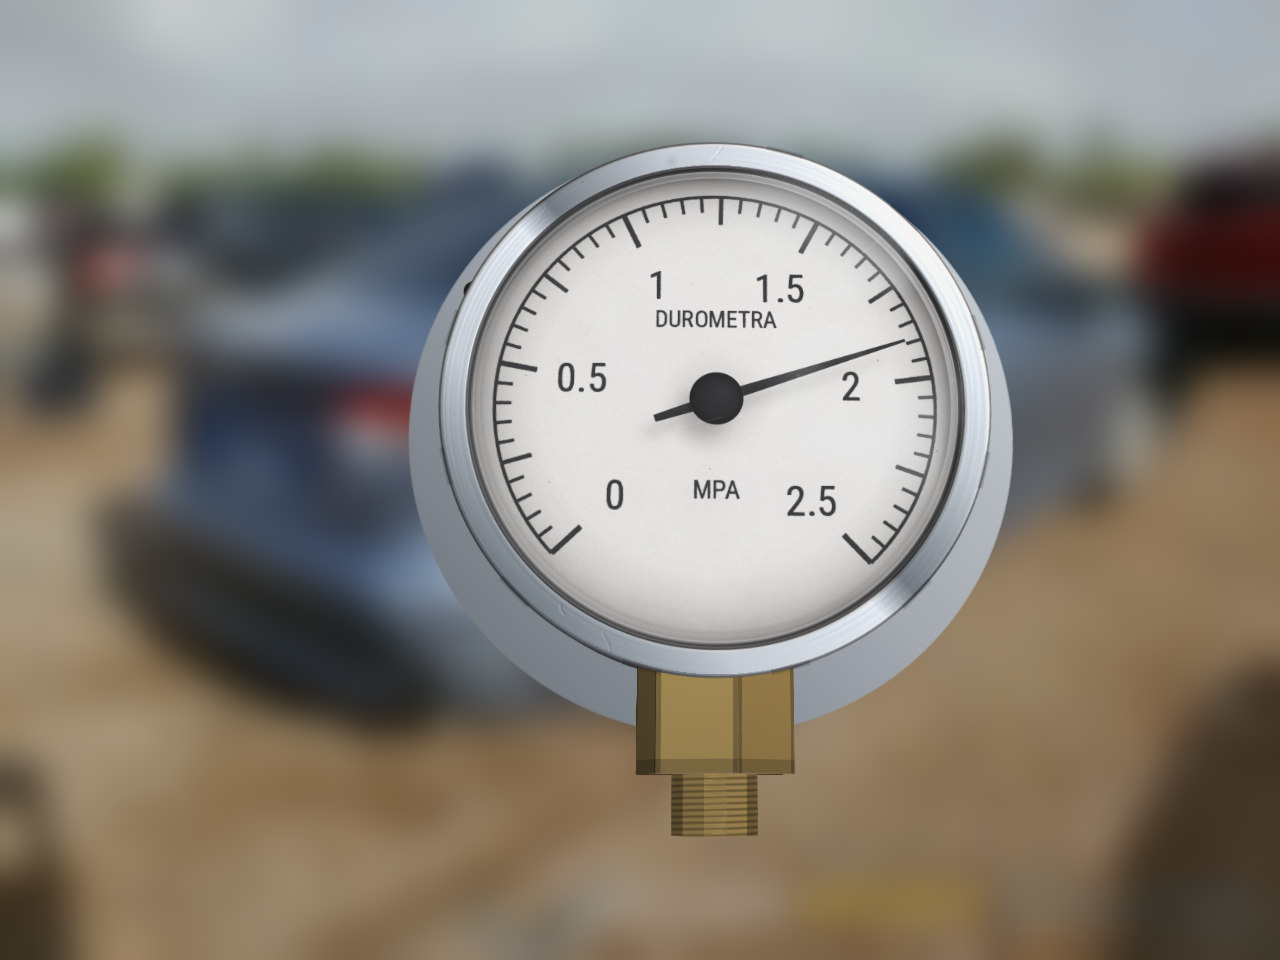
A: 1.9 MPa
